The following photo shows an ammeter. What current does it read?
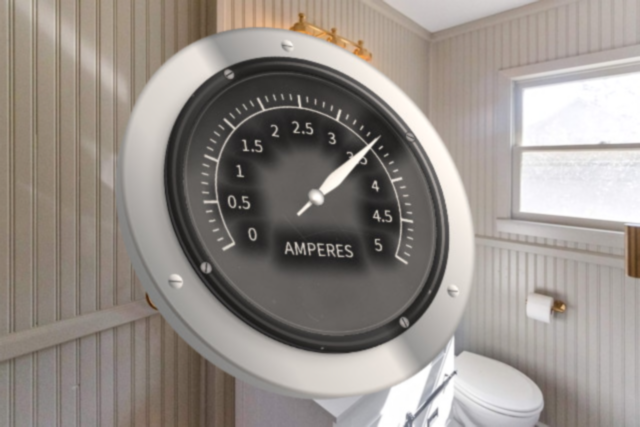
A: 3.5 A
